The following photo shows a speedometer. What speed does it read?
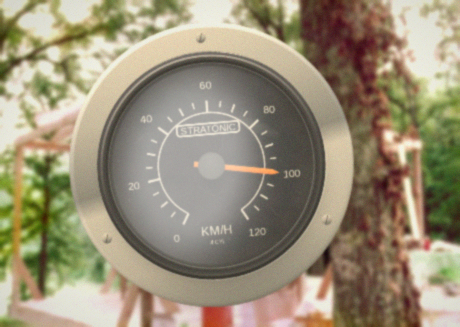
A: 100 km/h
